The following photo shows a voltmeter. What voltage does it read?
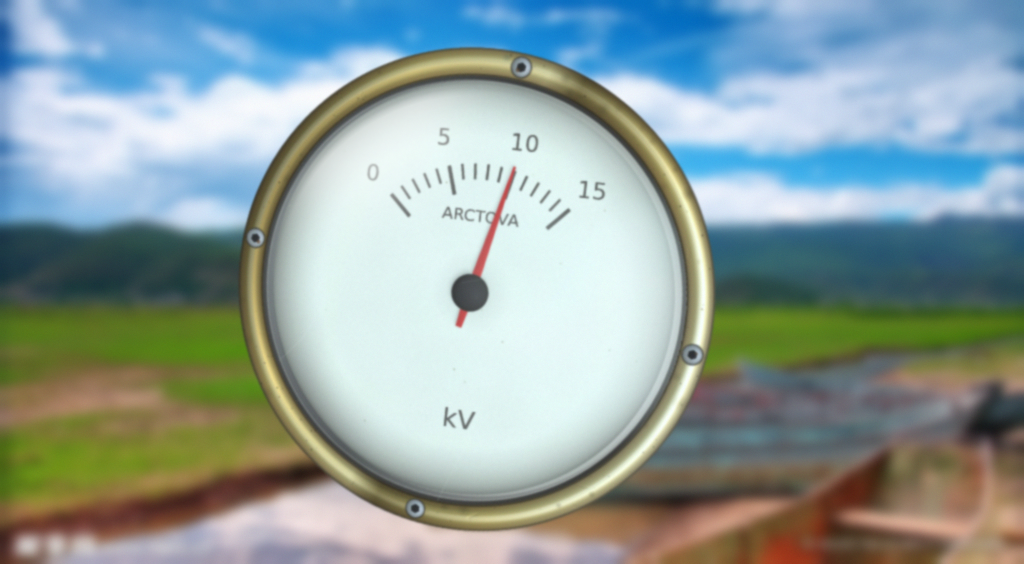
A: 10 kV
